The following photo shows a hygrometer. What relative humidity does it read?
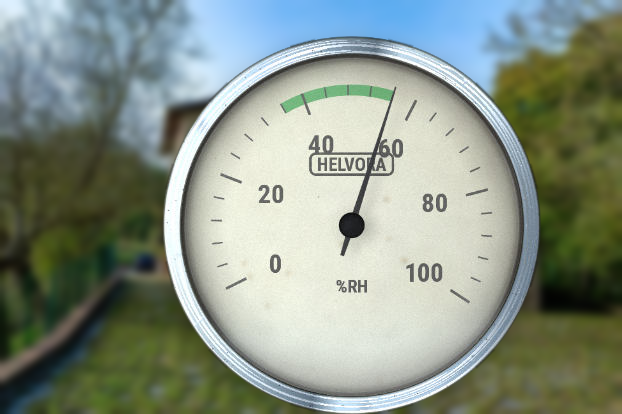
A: 56 %
